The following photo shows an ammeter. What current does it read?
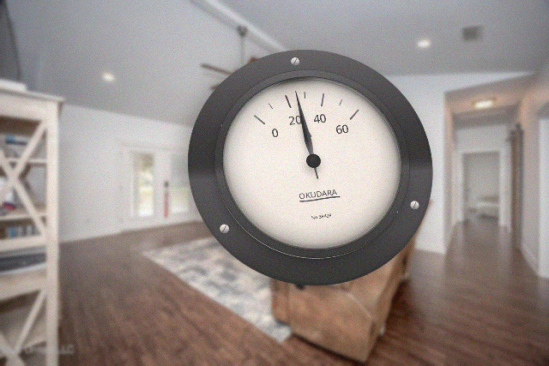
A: 25 A
